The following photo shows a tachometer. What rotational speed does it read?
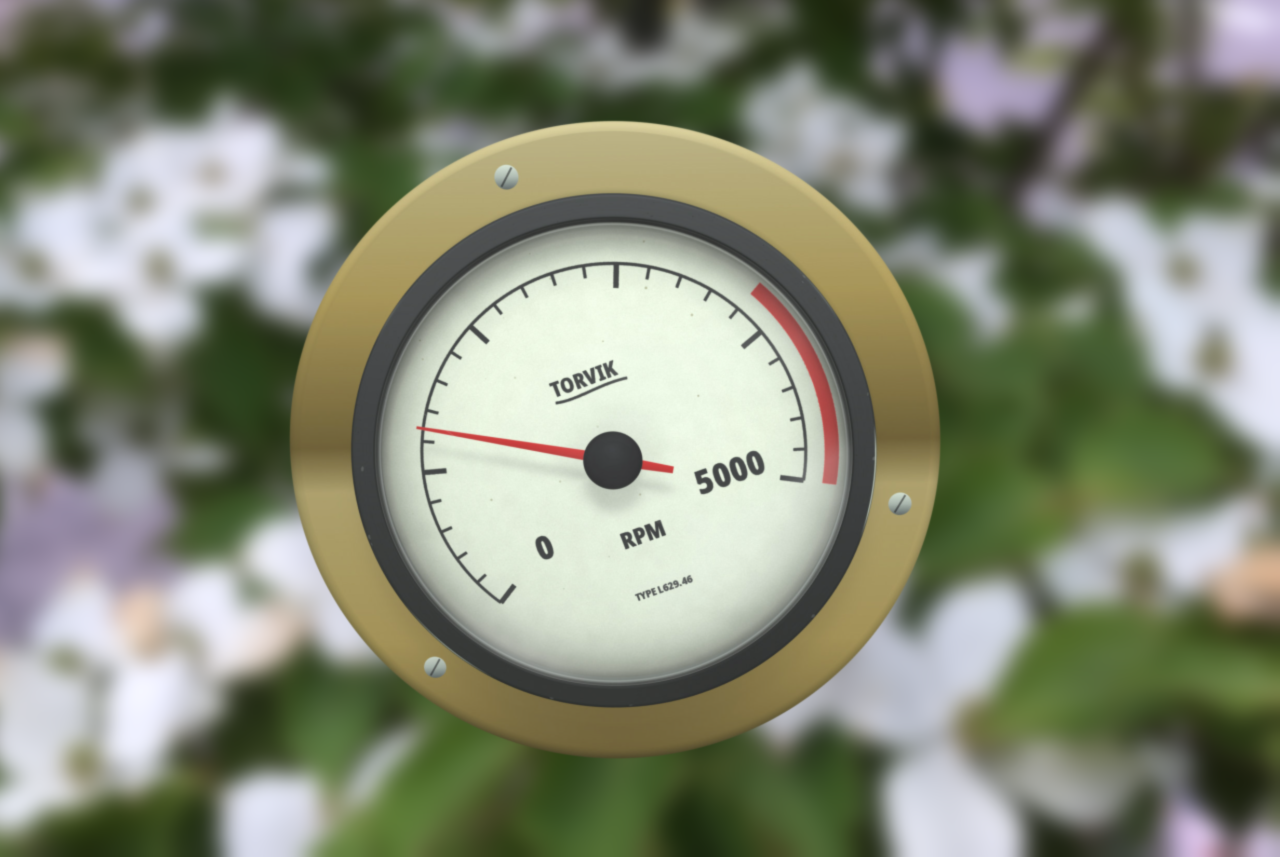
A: 1300 rpm
